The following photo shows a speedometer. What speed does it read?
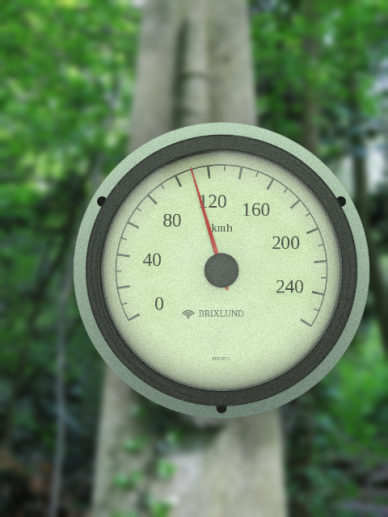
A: 110 km/h
